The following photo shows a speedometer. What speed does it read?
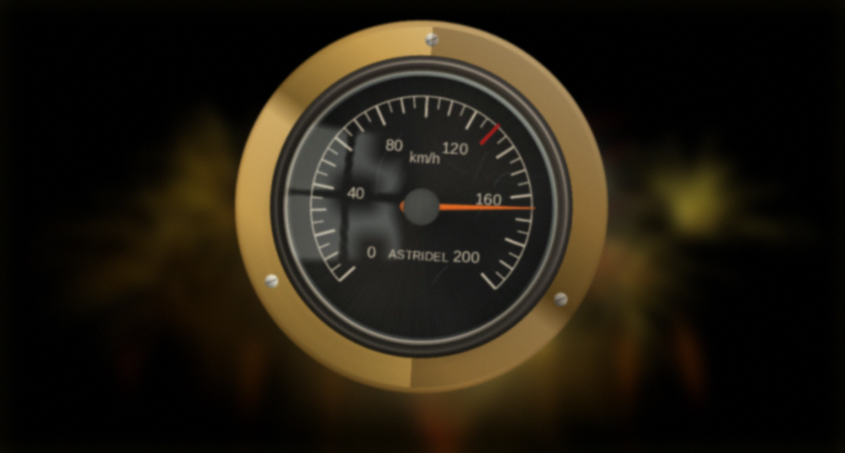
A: 165 km/h
